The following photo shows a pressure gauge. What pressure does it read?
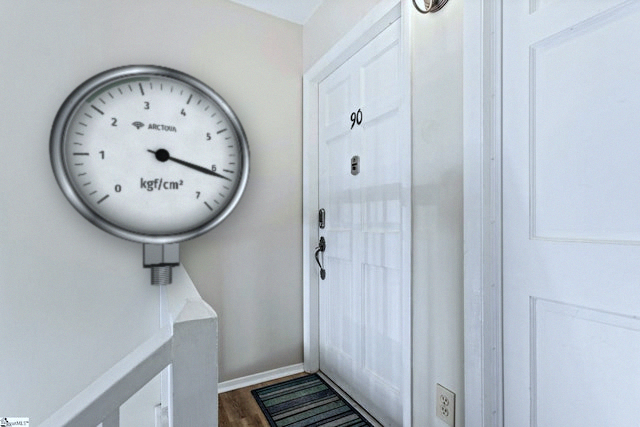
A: 6.2 kg/cm²
